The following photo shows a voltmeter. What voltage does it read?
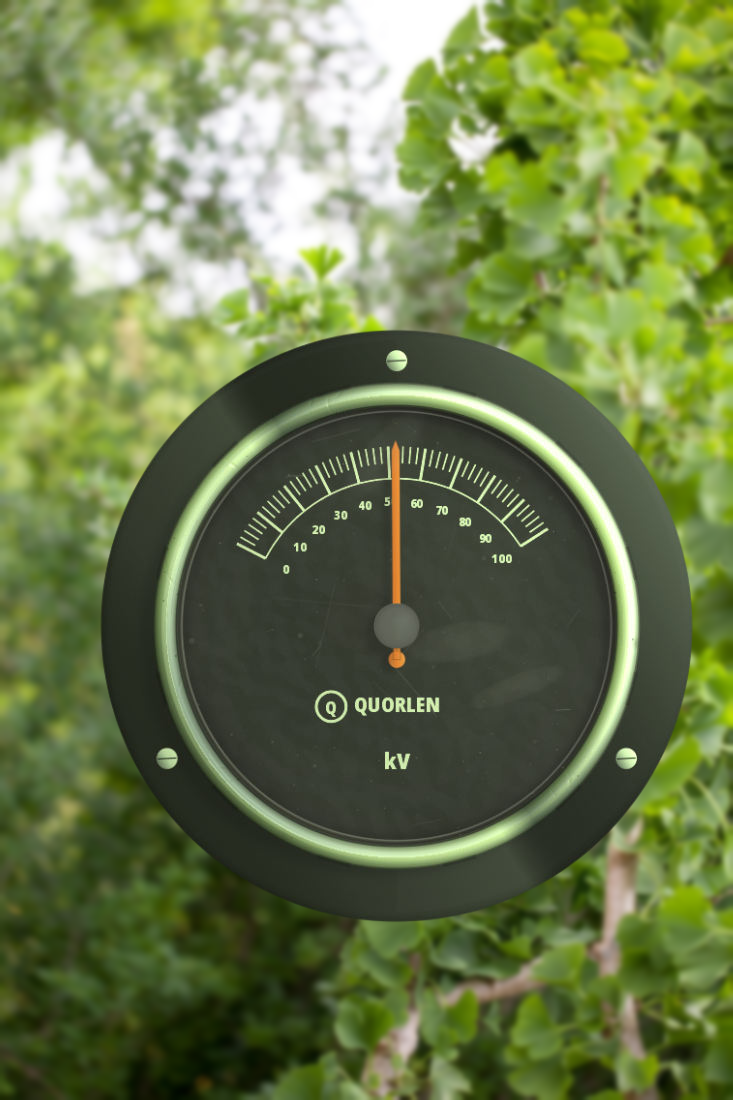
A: 52 kV
